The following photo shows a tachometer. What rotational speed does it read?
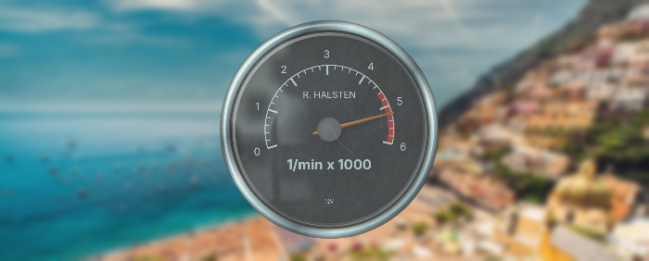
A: 5200 rpm
